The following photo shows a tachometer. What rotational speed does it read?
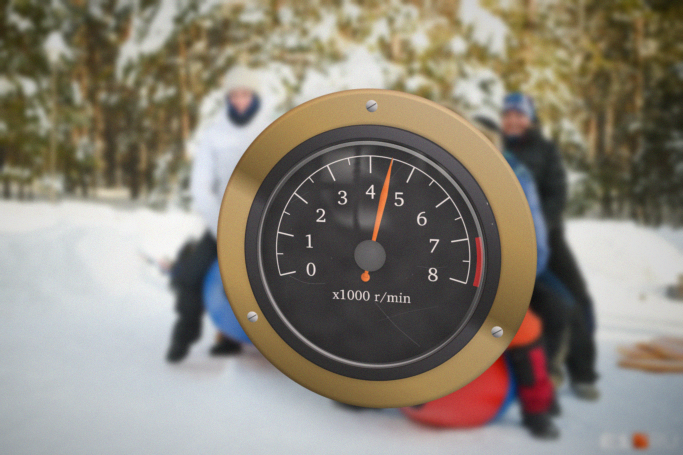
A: 4500 rpm
